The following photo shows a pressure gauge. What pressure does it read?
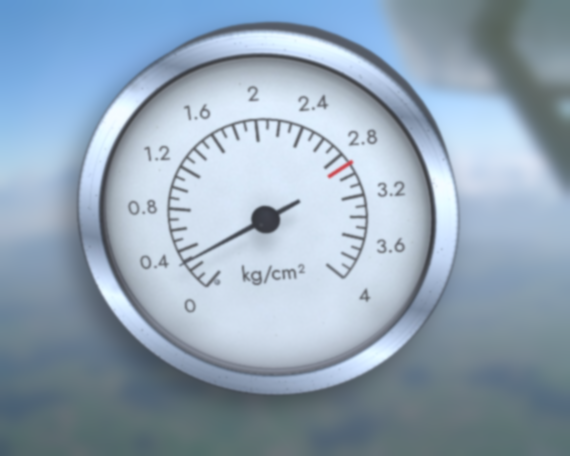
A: 0.3 kg/cm²
